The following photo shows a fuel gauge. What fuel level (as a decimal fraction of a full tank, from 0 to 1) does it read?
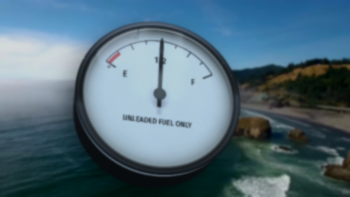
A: 0.5
